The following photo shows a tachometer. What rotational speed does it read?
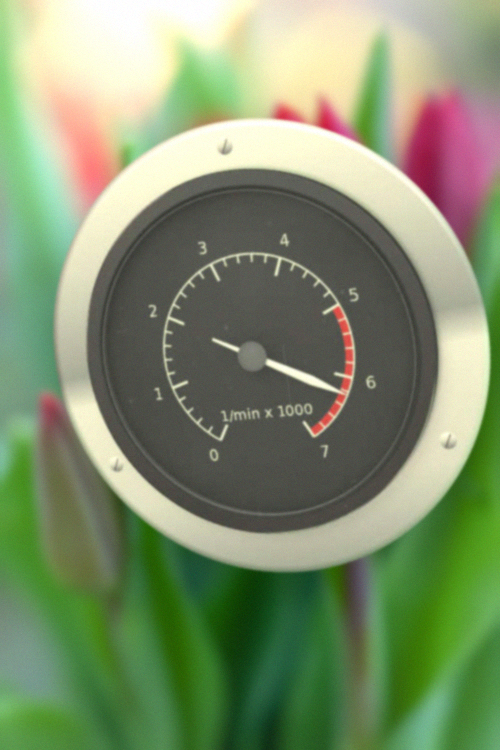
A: 6200 rpm
